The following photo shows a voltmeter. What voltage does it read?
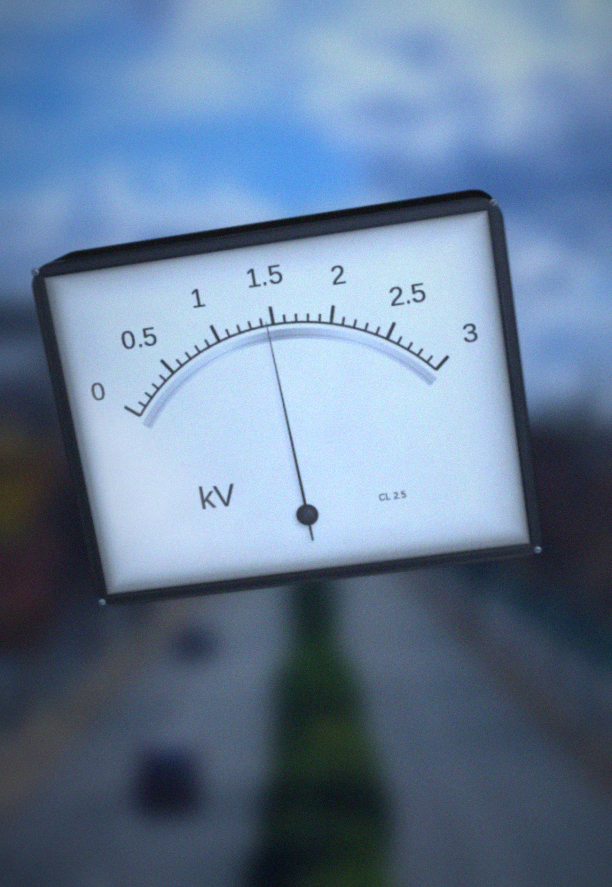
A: 1.45 kV
